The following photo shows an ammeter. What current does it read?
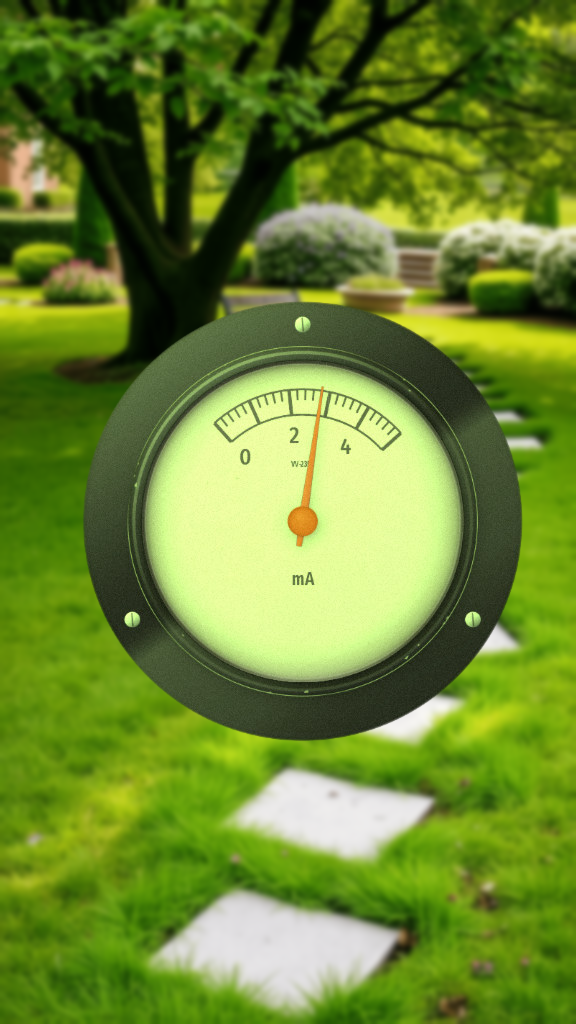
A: 2.8 mA
